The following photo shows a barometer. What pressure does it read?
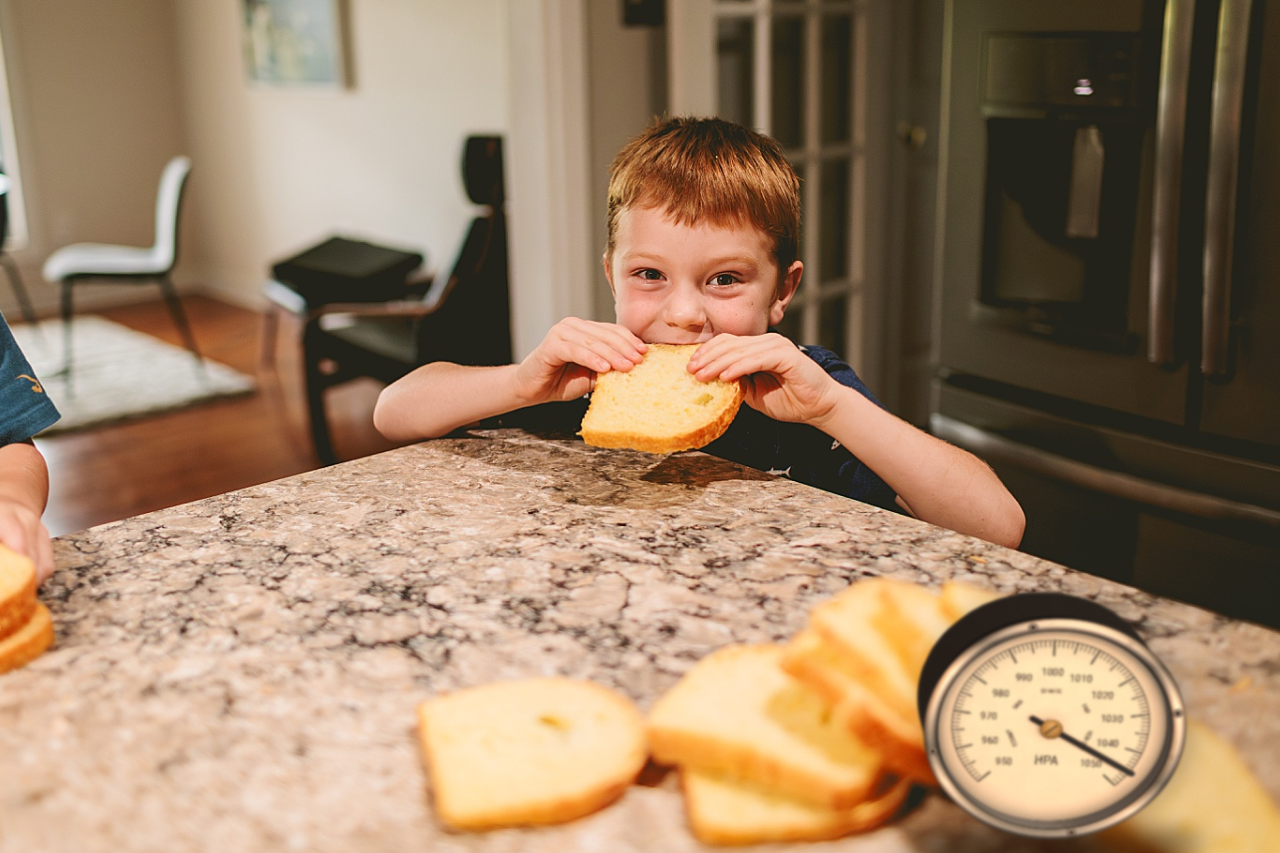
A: 1045 hPa
